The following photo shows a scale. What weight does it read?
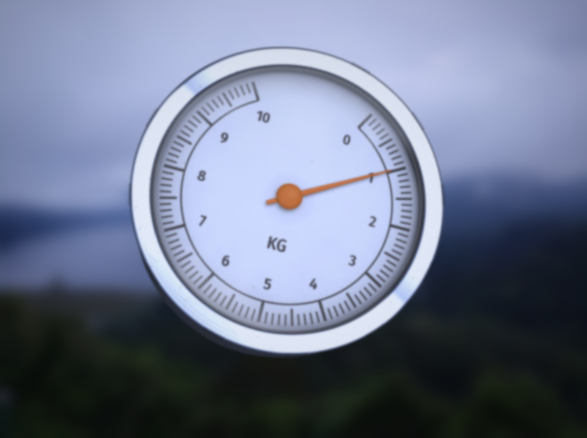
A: 1 kg
